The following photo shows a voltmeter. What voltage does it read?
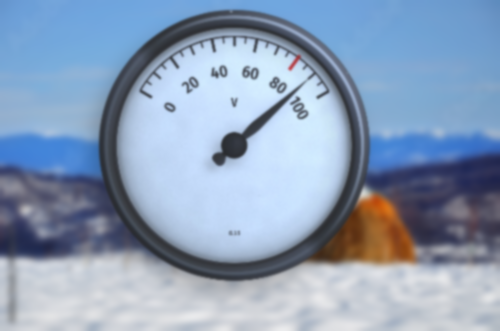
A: 90 V
